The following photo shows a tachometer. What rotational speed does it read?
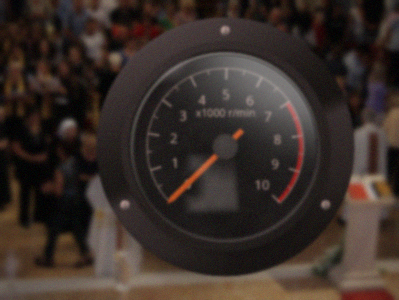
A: 0 rpm
